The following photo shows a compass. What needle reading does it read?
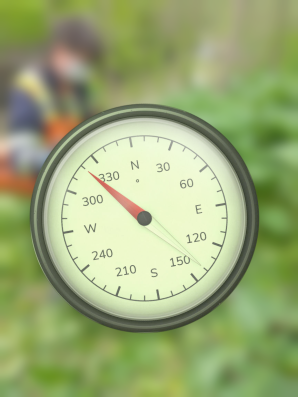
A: 320 °
